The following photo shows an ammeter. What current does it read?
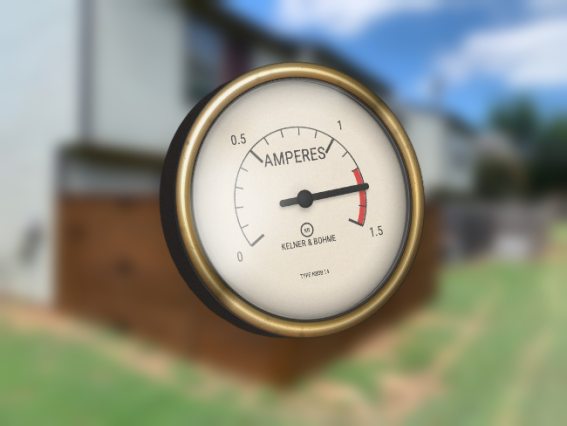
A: 1.3 A
